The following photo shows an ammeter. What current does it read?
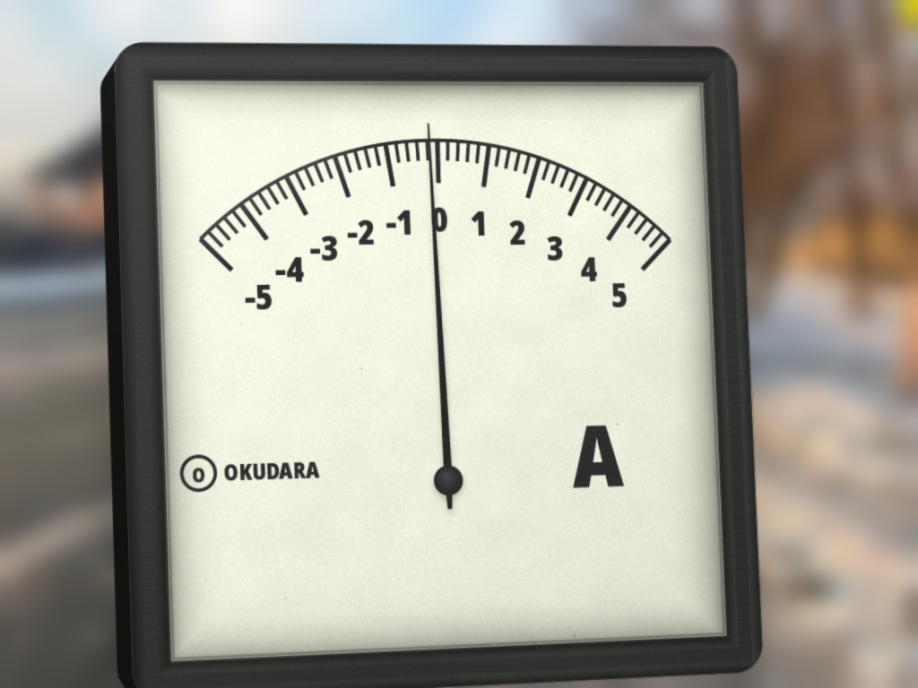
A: -0.2 A
